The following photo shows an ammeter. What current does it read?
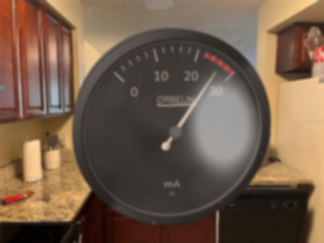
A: 26 mA
